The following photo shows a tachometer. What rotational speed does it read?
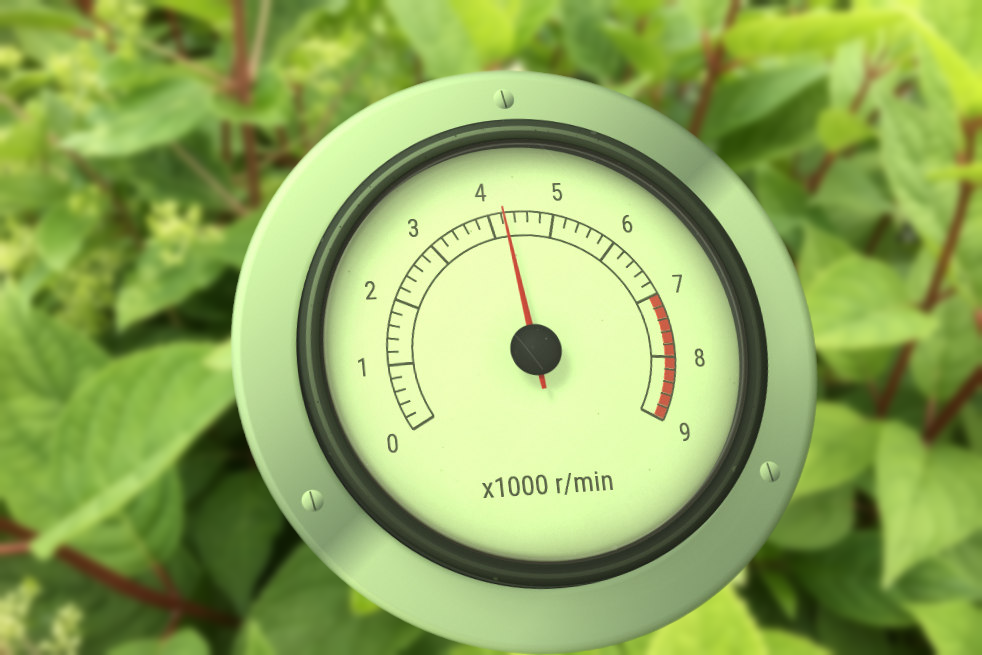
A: 4200 rpm
